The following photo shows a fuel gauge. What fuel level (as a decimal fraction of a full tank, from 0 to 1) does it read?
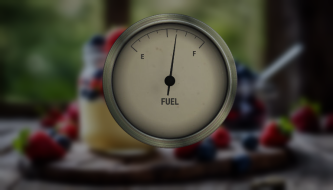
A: 0.625
